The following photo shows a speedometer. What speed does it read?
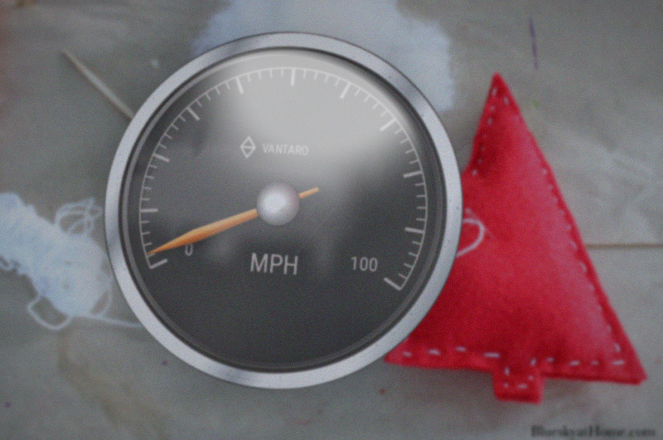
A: 2 mph
